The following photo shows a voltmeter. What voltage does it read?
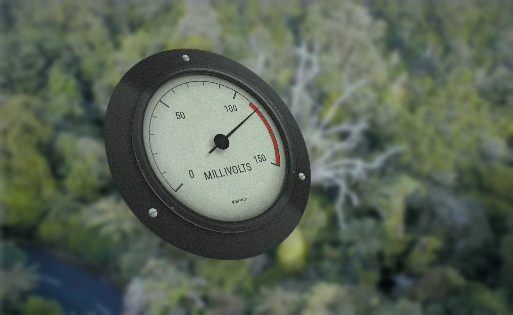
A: 115 mV
